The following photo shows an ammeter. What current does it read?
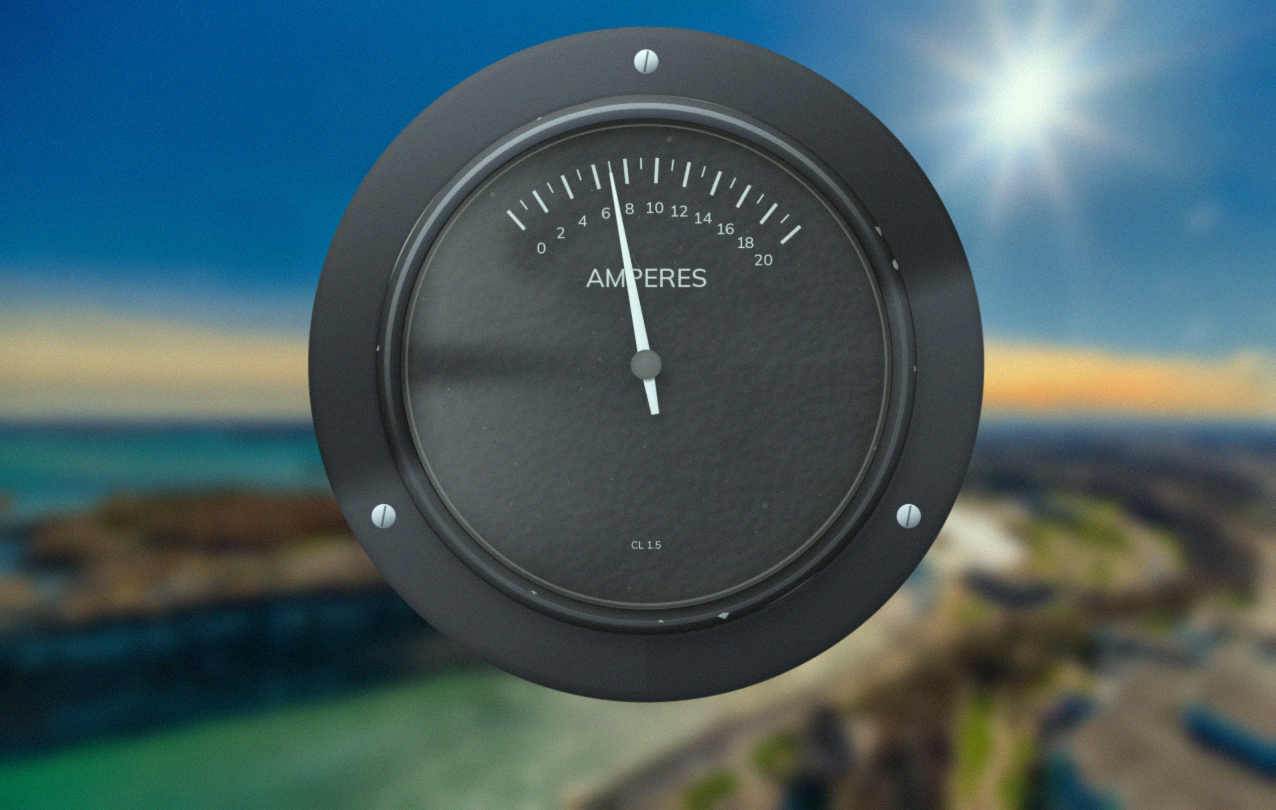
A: 7 A
